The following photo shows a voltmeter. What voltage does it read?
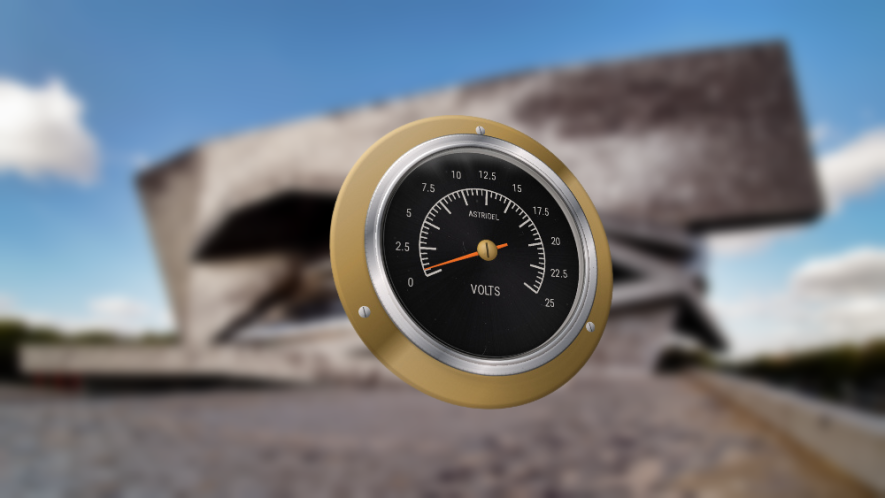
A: 0.5 V
